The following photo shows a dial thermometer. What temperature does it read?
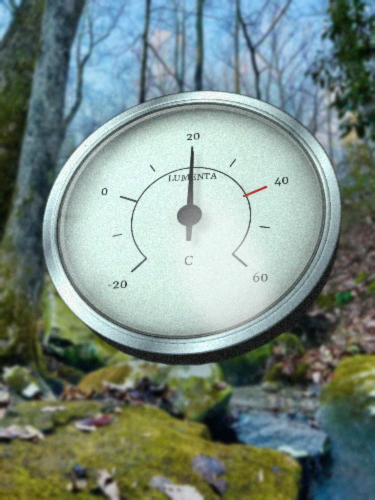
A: 20 °C
